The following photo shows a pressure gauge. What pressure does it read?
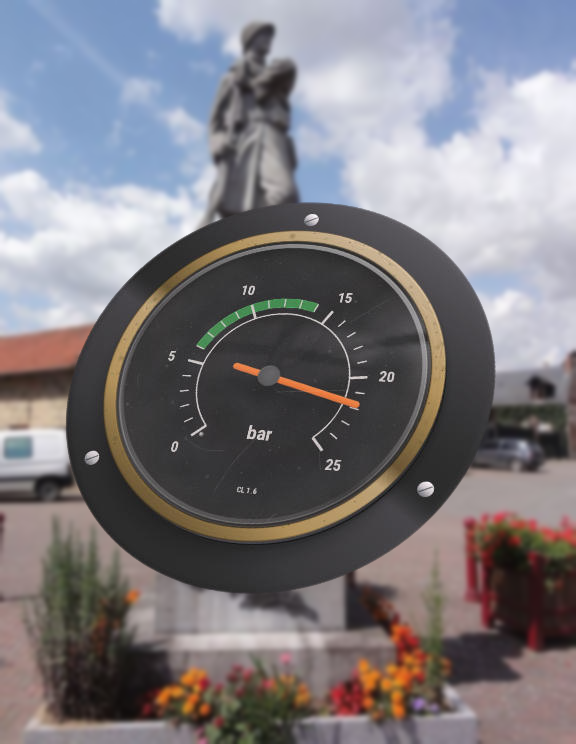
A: 22 bar
